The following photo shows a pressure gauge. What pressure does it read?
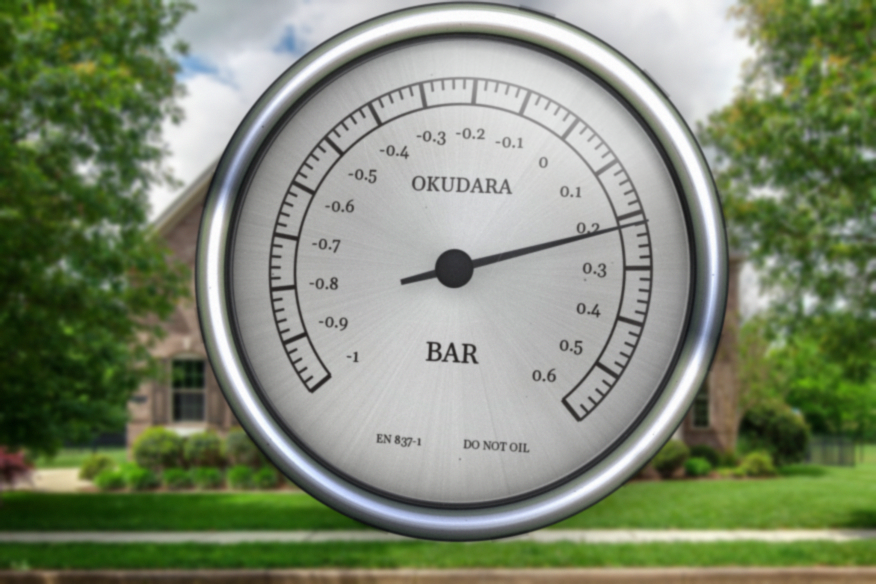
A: 0.22 bar
